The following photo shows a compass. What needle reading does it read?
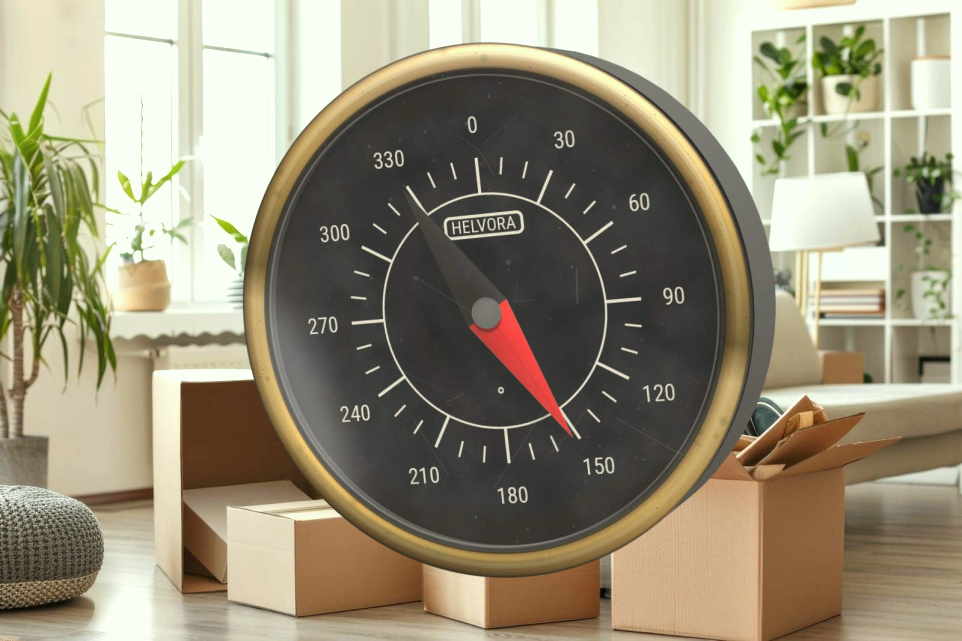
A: 150 °
